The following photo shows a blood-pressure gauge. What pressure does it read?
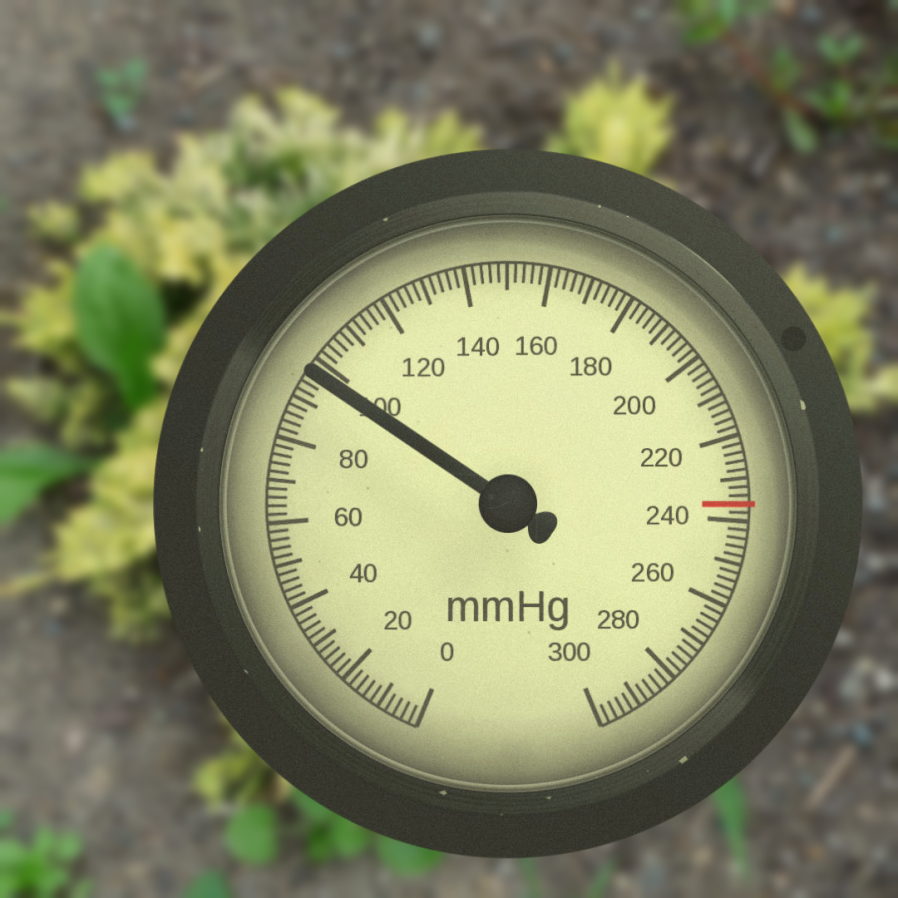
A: 97 mmHg
